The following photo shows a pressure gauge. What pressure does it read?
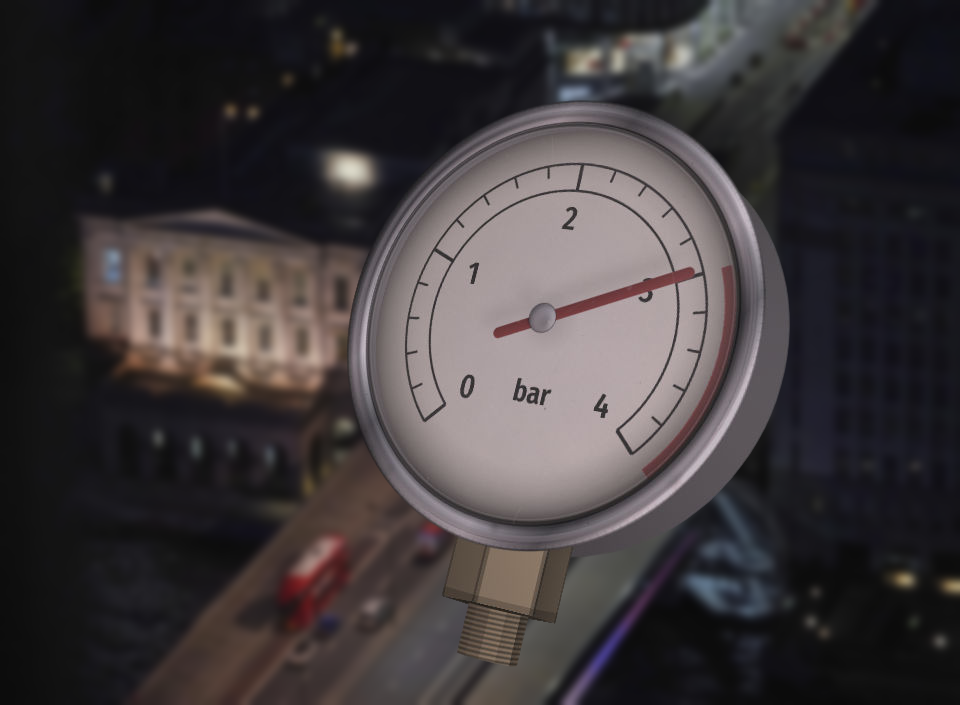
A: 3 bar
